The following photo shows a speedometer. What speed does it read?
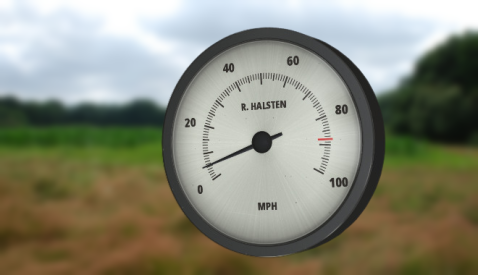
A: 5 mph
